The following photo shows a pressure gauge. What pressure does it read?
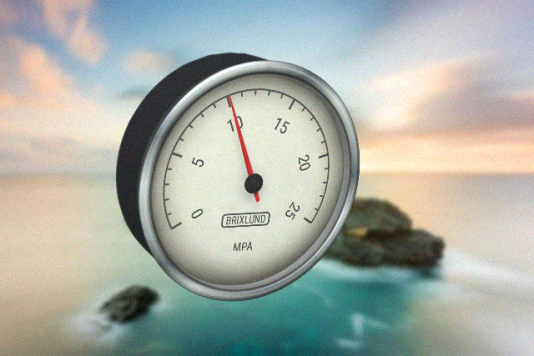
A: 10 MPa
